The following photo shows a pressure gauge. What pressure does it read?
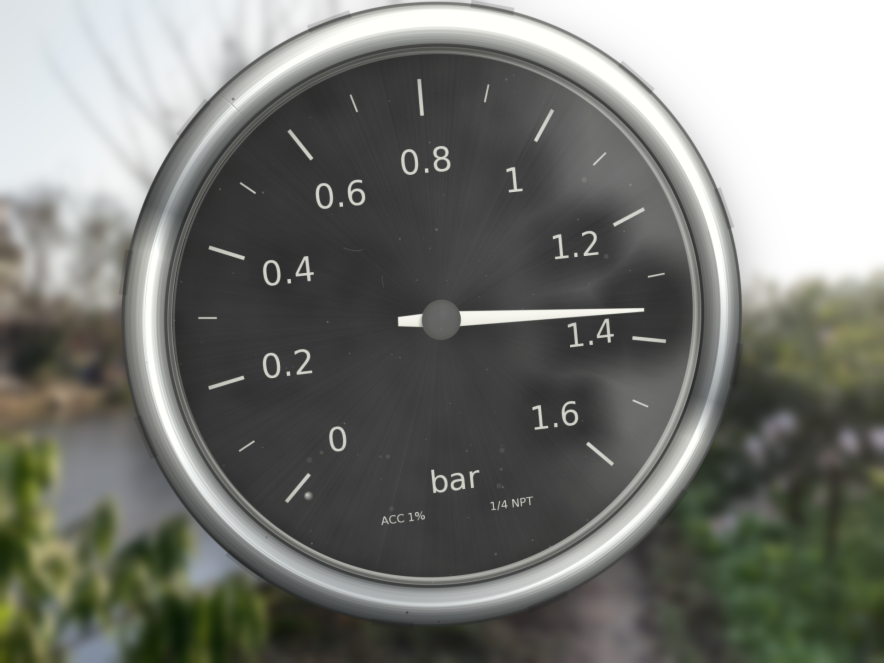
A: 1.35 bar
